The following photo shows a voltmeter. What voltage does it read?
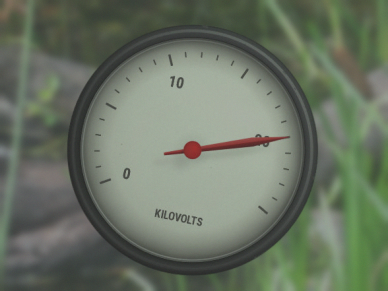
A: 20 kV
